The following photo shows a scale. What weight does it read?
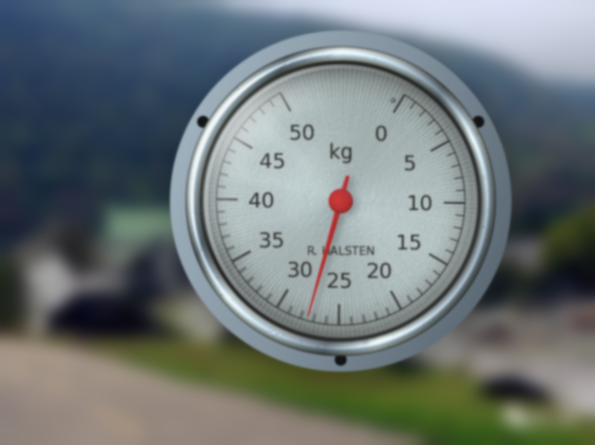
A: 27.5 kg
